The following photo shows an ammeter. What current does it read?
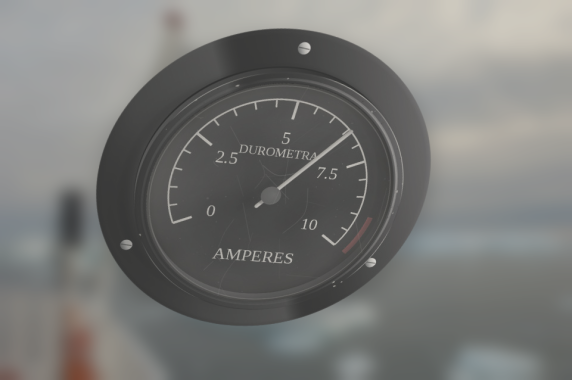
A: 6.5 A
